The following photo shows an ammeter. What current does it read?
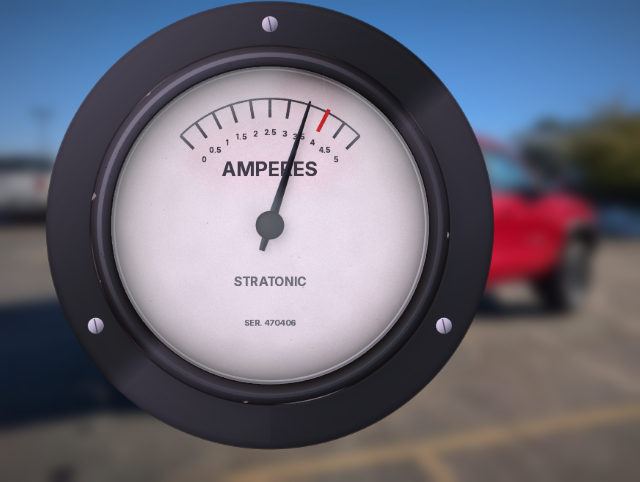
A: 3.5 A
